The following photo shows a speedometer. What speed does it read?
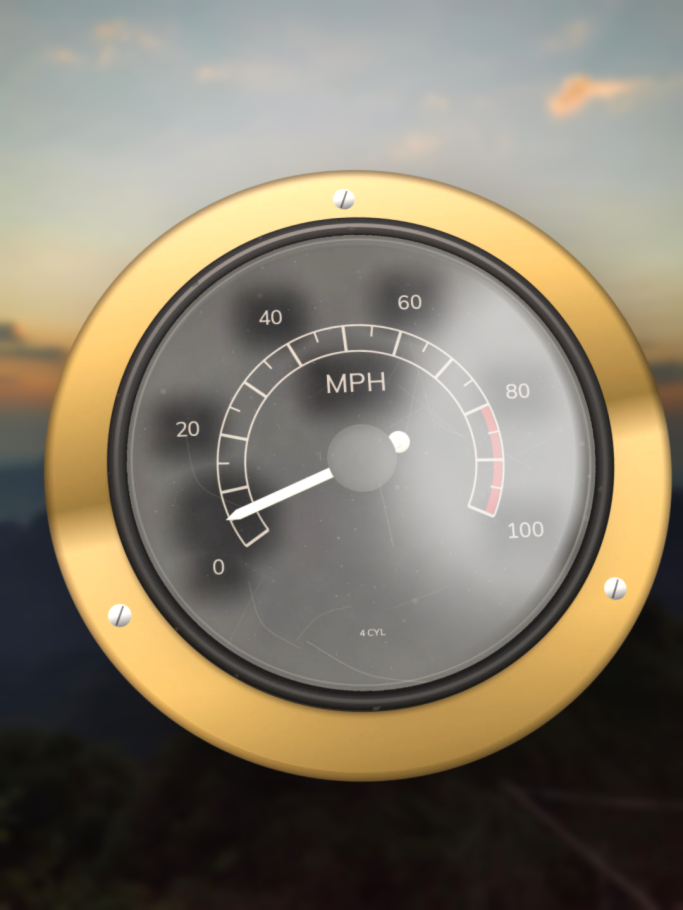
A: 5 mph
